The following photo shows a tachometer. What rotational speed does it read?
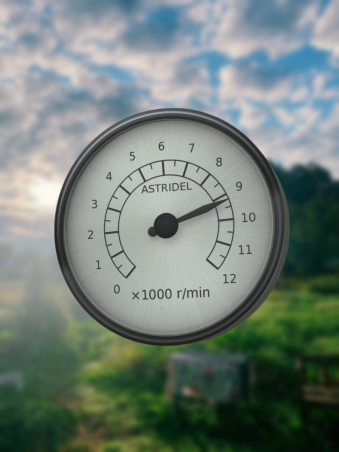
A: 9250 rpm
